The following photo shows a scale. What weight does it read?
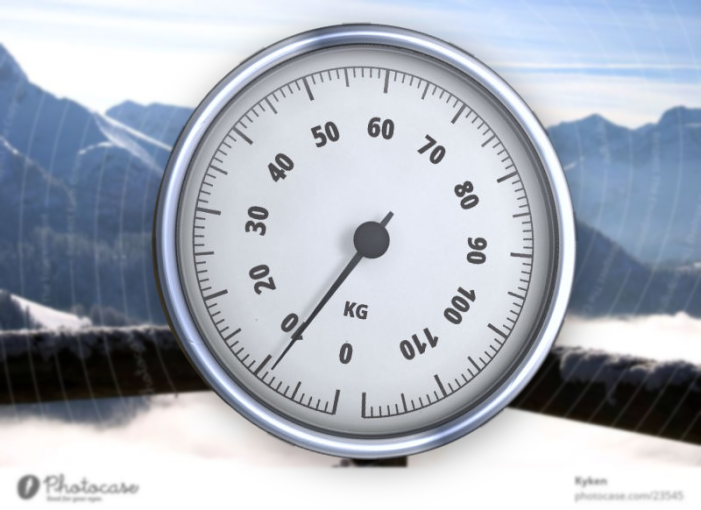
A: 9 kg
